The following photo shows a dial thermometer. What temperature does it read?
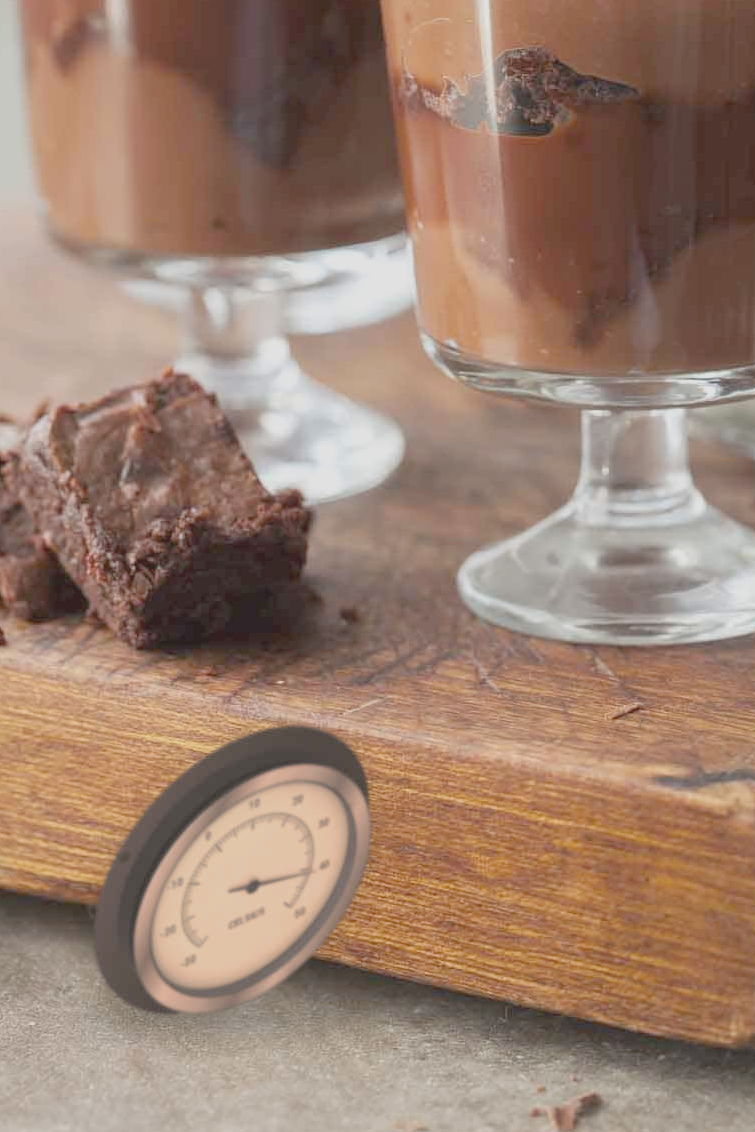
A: 40 °C
